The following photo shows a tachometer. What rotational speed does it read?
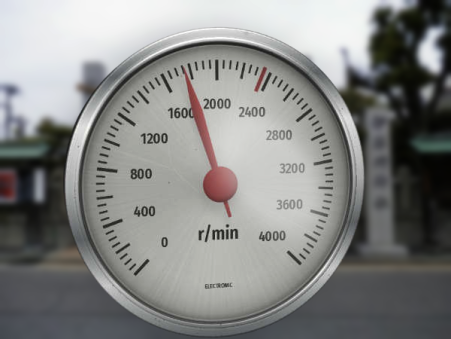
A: 1750 rpm
